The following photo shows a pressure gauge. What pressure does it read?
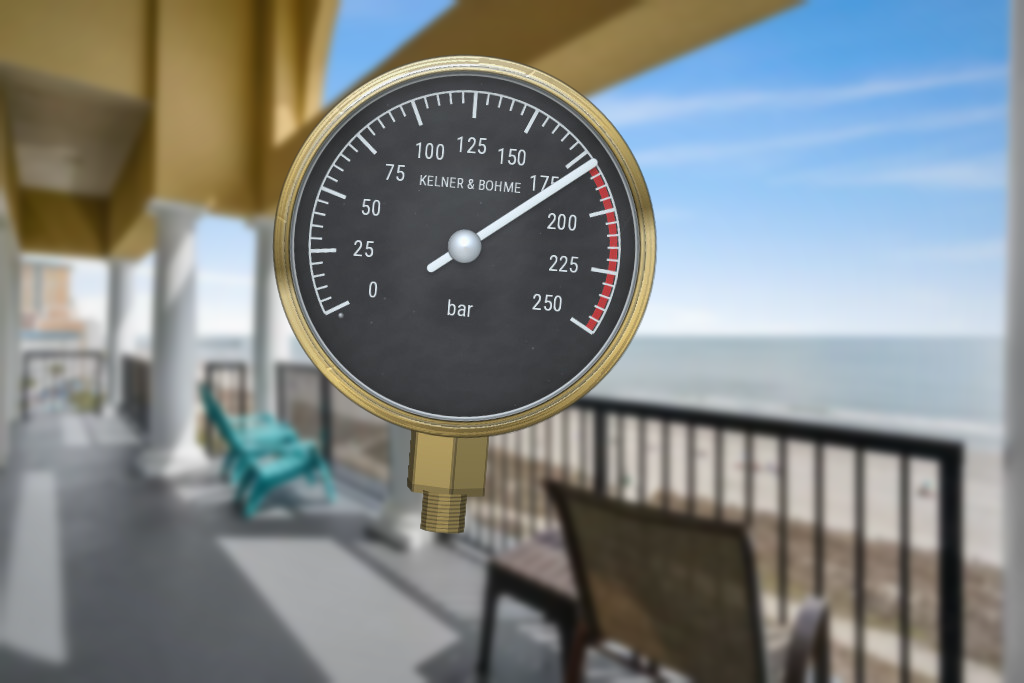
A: 180 bar
